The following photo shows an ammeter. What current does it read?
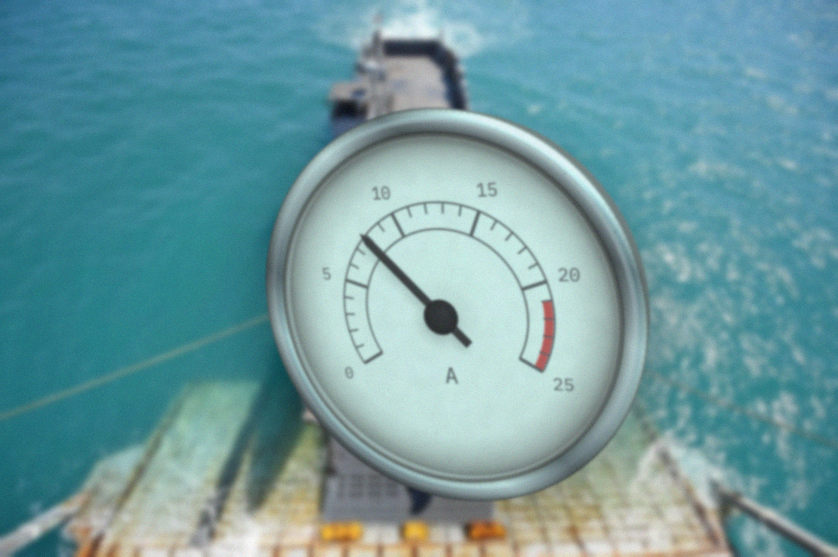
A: 8 A
